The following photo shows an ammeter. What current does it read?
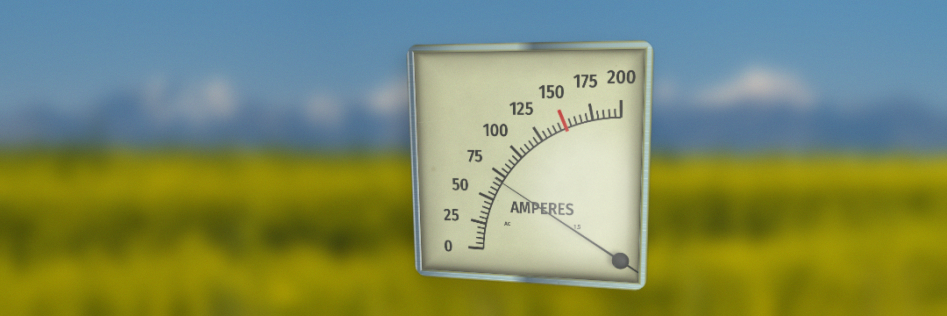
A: 70 A
